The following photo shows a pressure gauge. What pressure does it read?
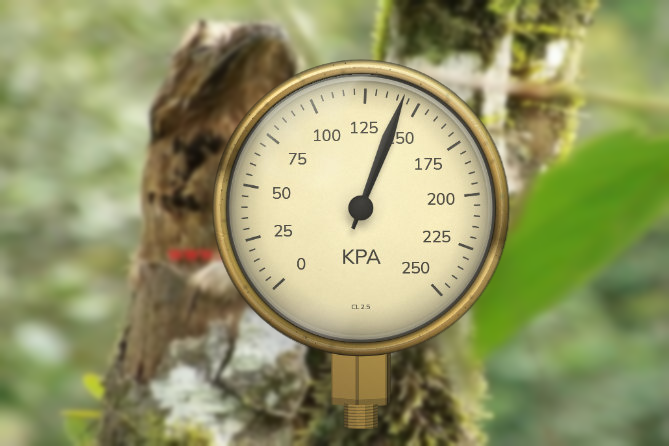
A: 142.5 kPa
